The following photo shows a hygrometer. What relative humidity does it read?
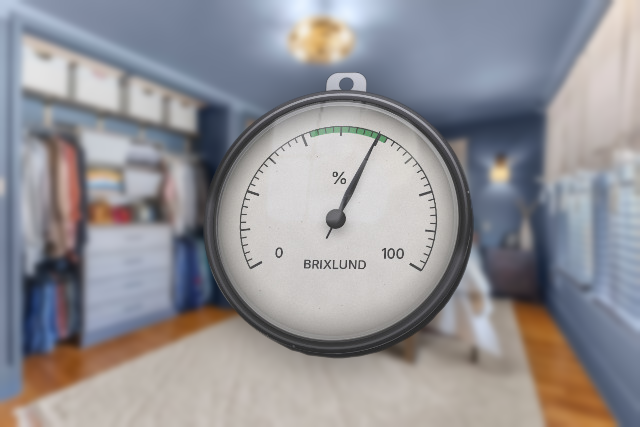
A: 60 %
